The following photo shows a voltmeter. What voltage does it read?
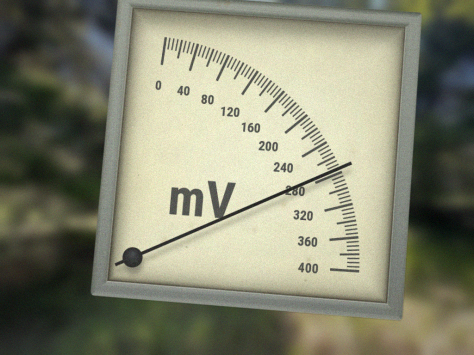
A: 275 mV
